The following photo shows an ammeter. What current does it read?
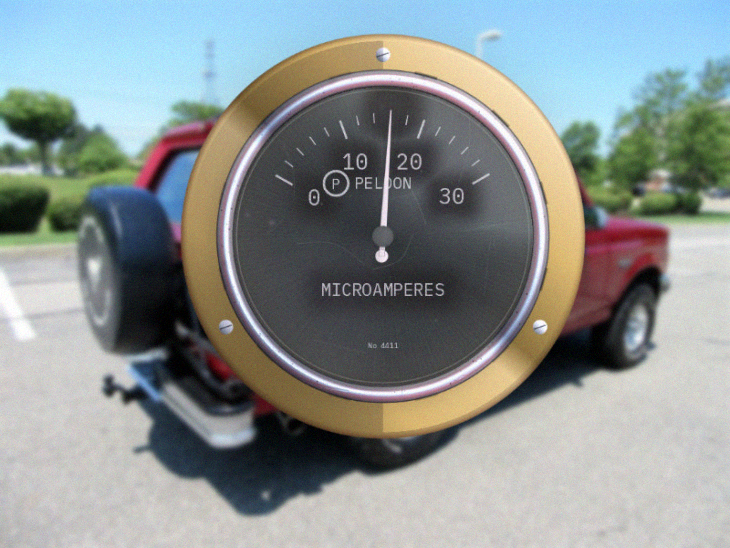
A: 16 µA
